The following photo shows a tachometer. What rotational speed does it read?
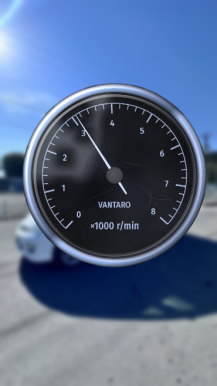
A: 3100 rpm
